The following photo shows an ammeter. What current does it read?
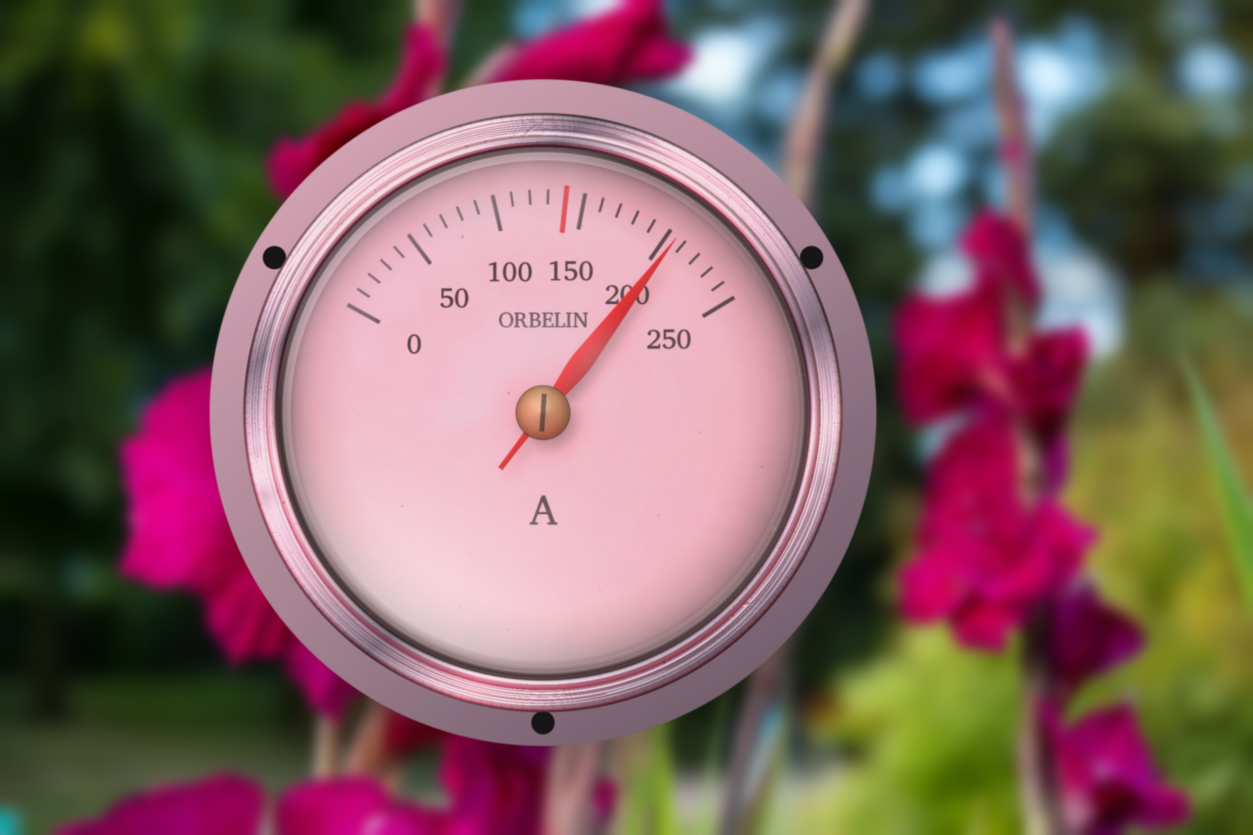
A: 205 A
